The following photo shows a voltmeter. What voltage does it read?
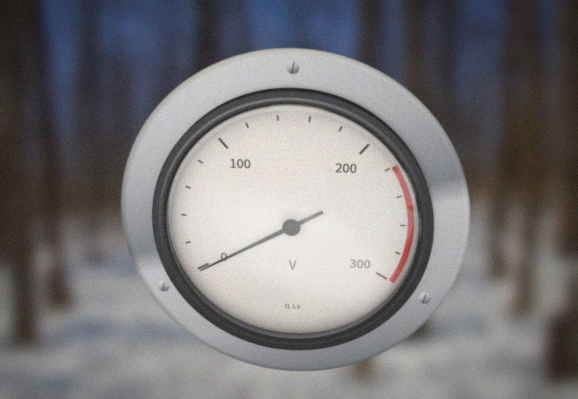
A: 0 V
